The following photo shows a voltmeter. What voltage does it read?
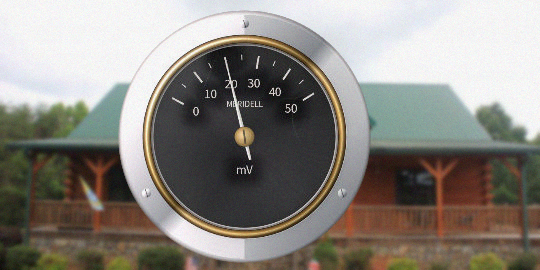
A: 20 mV
